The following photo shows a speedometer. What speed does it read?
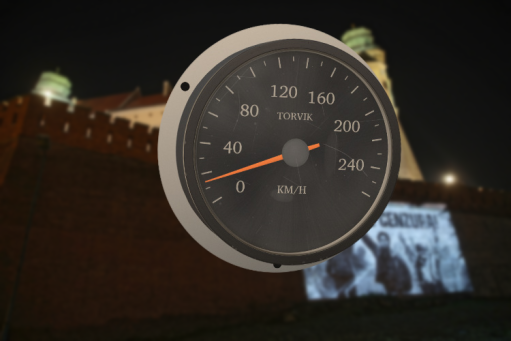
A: 15 km/h
